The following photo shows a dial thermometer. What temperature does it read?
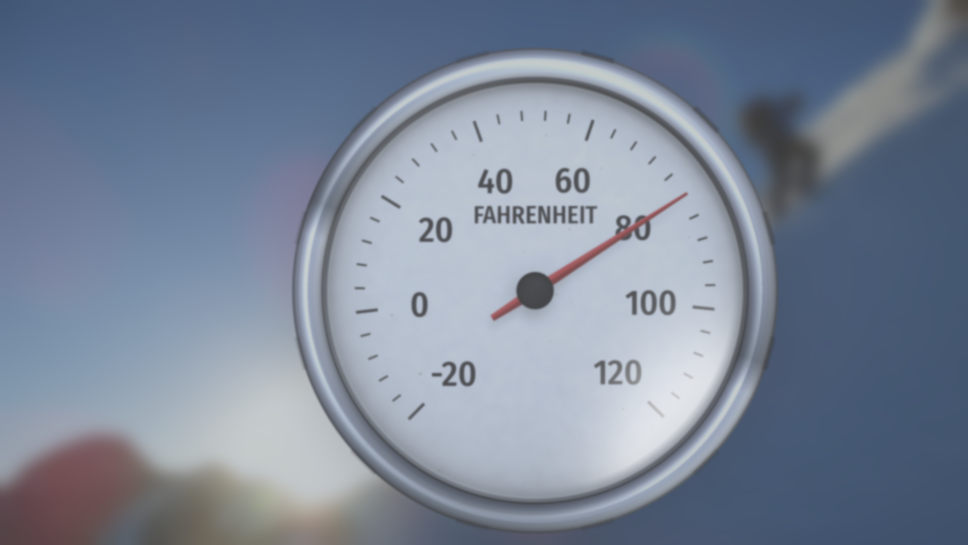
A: 80 °F
